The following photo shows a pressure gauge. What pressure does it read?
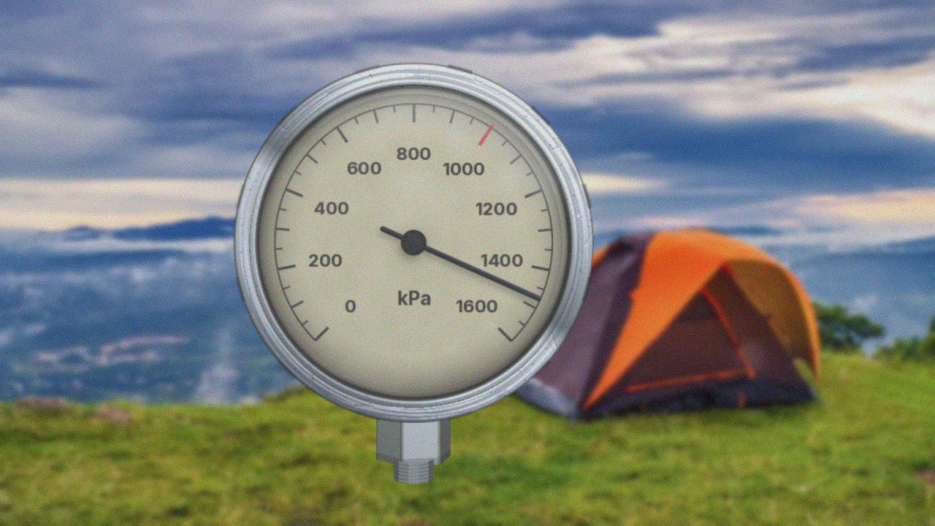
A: 1475 kPa
